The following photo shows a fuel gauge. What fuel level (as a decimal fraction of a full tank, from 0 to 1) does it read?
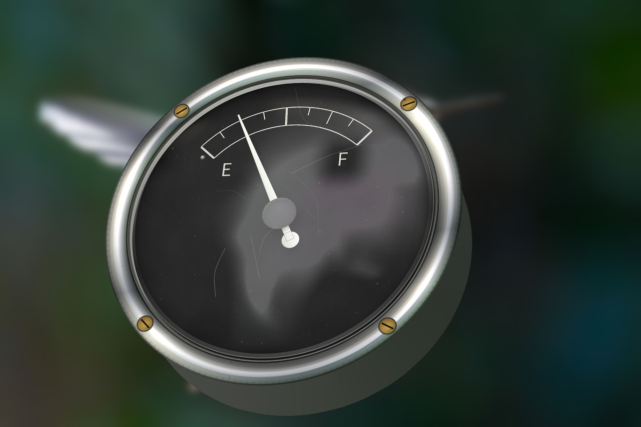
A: 0.25
